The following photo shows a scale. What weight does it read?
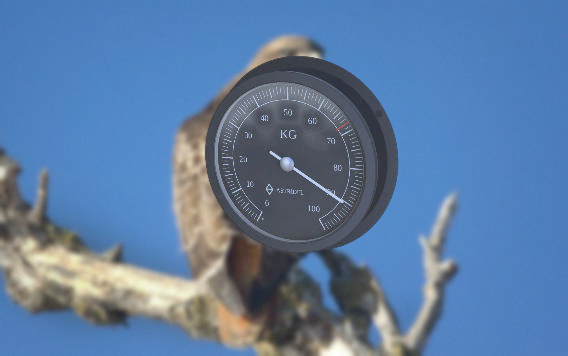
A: 90 kg
